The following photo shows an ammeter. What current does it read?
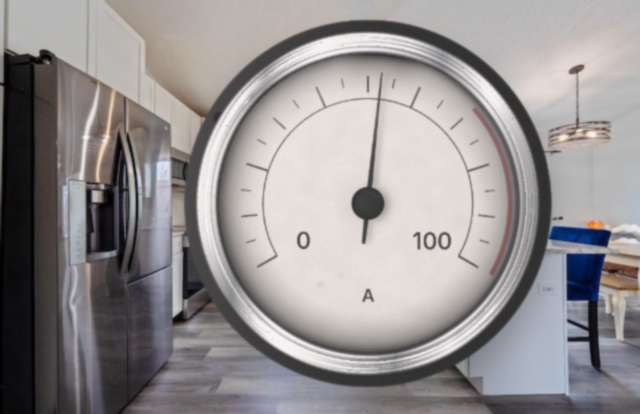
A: 52.5 A
